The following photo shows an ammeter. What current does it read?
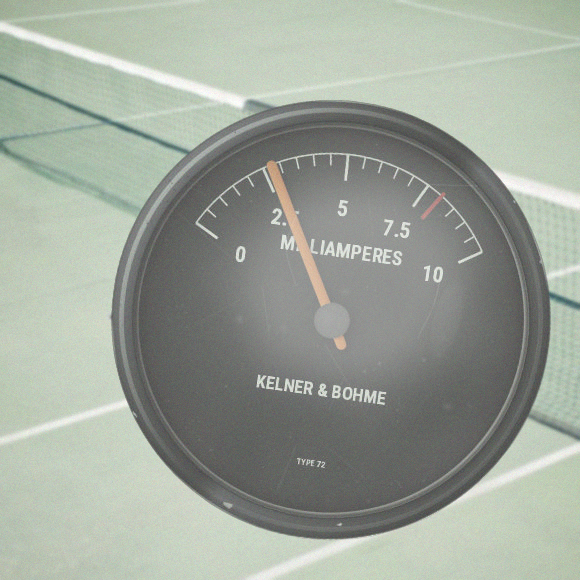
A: 2.75 mA
